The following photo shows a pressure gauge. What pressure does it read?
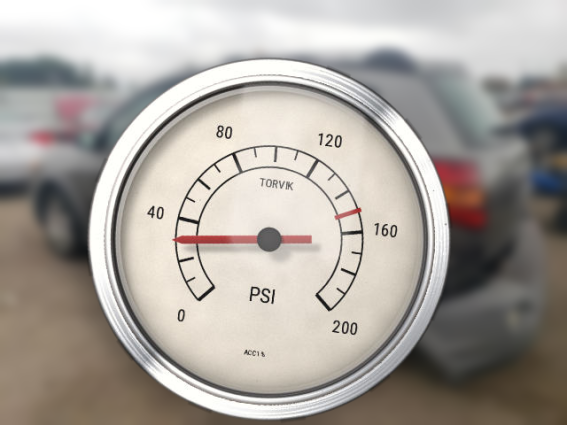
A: 30 psi
